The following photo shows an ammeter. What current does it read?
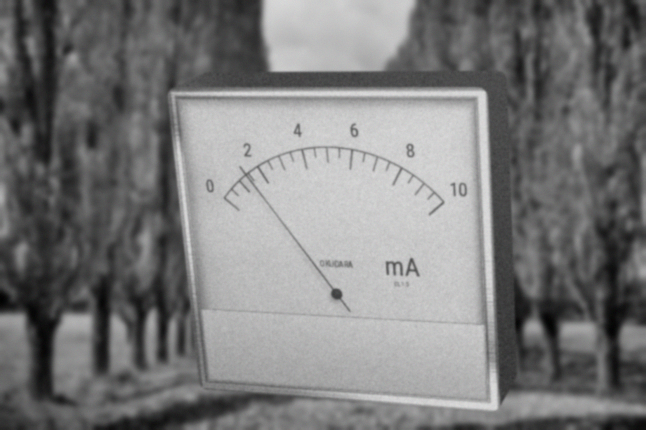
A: 1.5 mA
